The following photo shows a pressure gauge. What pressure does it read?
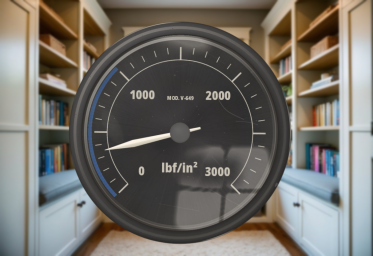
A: 350 psi
